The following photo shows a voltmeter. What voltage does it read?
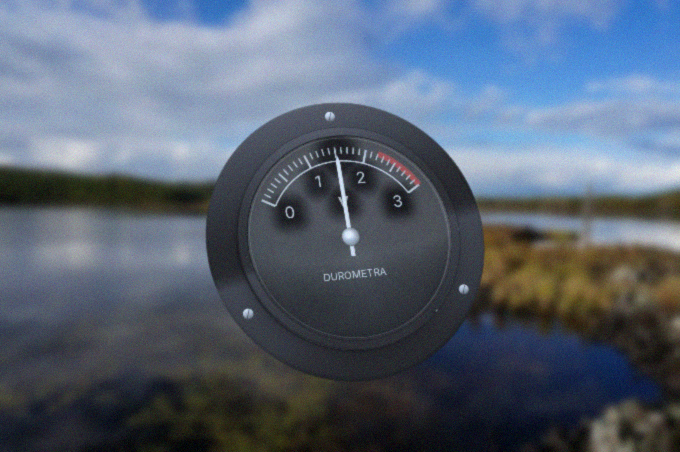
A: 1.5 V
